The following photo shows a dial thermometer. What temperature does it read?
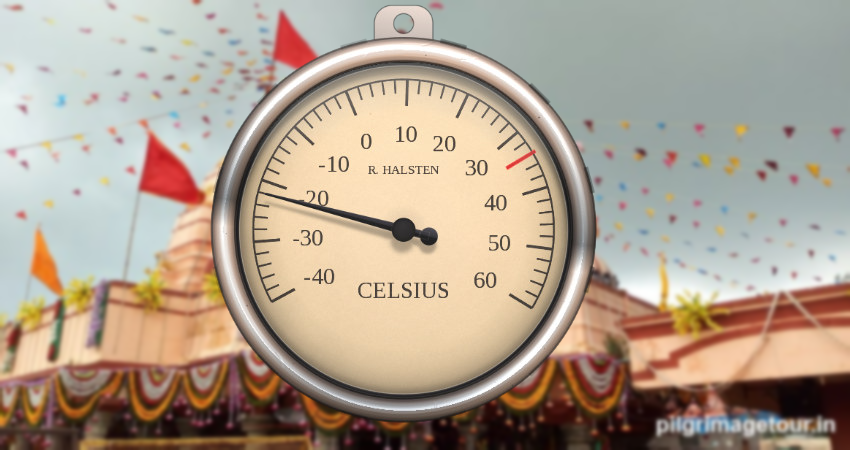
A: -22 °C
